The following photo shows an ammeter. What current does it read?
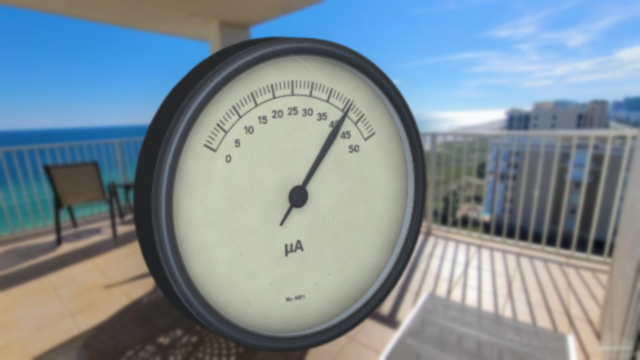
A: 40 µA
